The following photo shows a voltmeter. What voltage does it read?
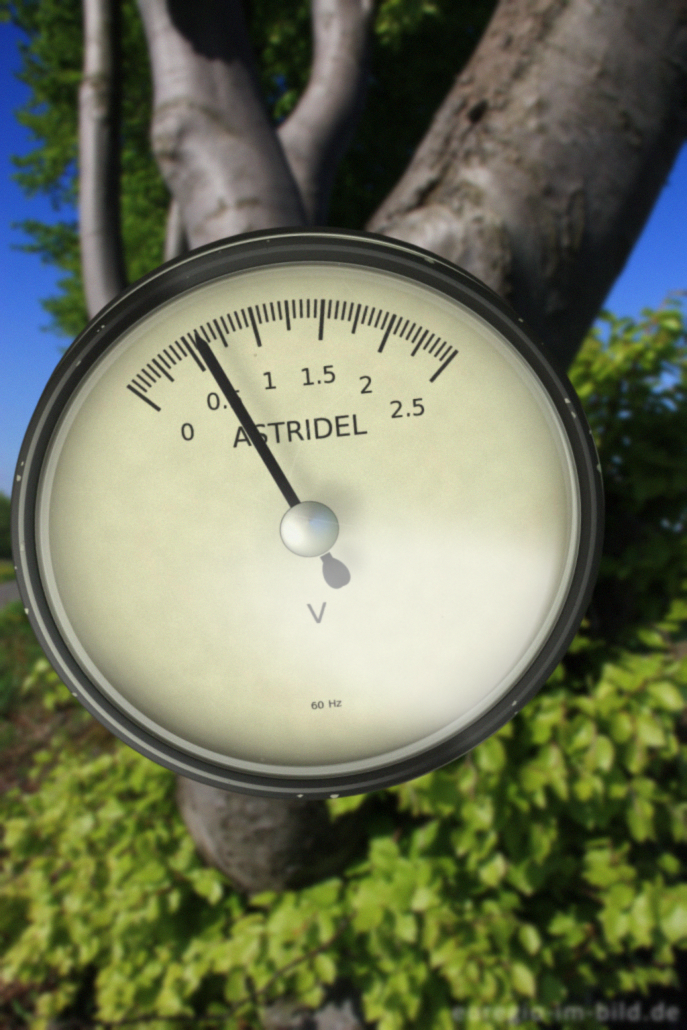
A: 0.6 V
